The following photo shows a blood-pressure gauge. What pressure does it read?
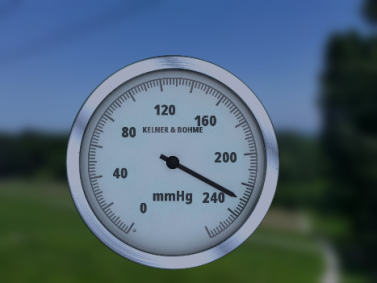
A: 230 mmHg
